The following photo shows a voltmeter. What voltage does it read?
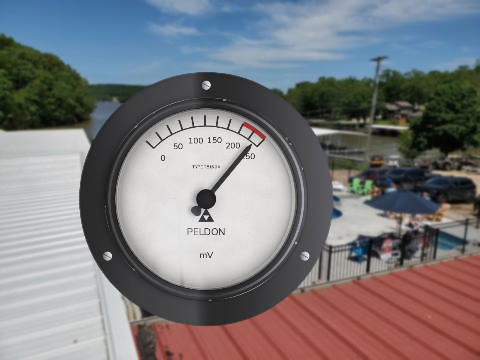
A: 237.5 mV
